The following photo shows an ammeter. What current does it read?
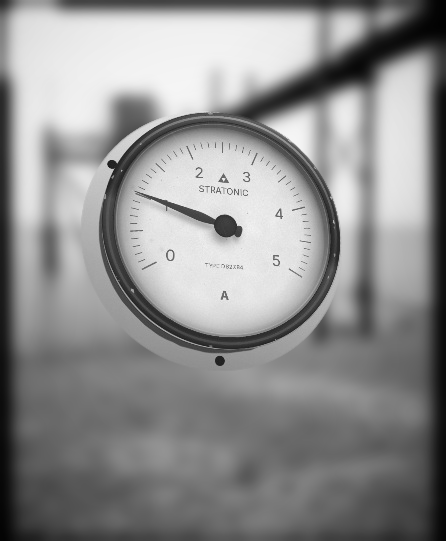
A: 1 A
